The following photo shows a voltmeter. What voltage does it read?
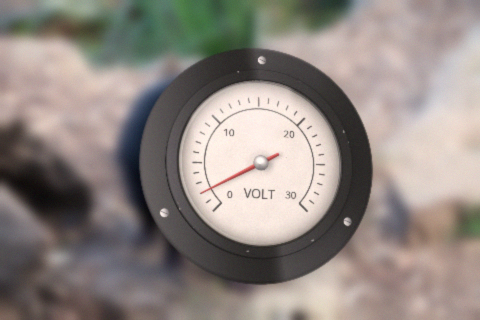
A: 2 V
